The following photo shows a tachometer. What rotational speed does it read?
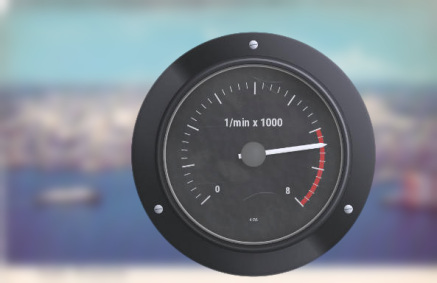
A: 6400 rpm
